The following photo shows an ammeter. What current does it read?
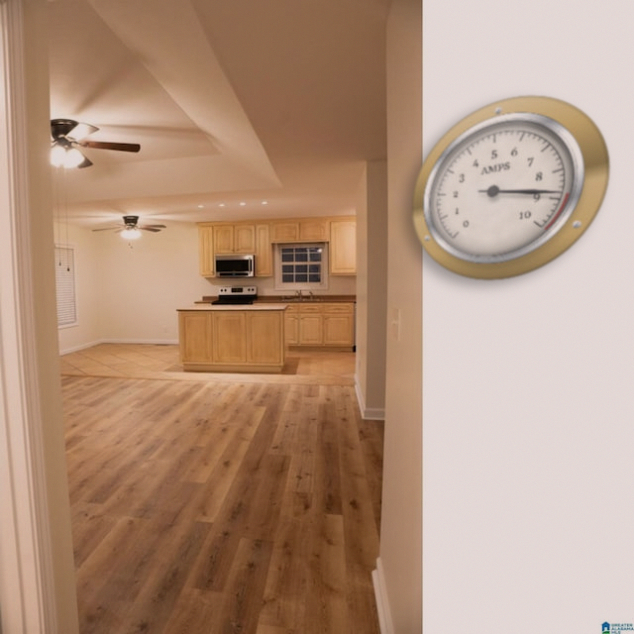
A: 8.8 A
